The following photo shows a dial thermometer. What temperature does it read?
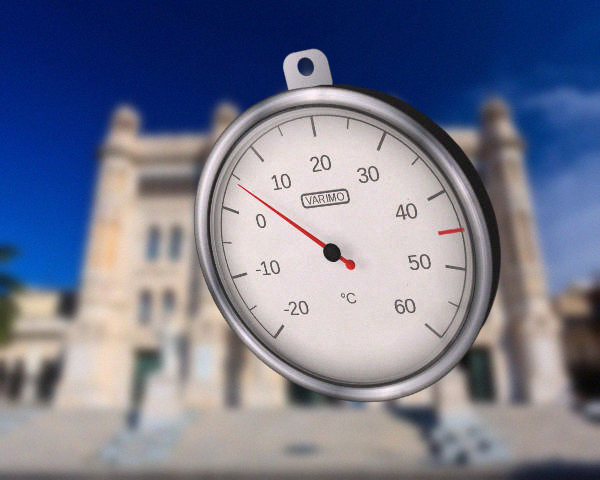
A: 5 °C
